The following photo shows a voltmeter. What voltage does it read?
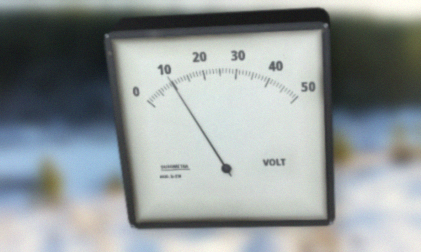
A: 10 V
